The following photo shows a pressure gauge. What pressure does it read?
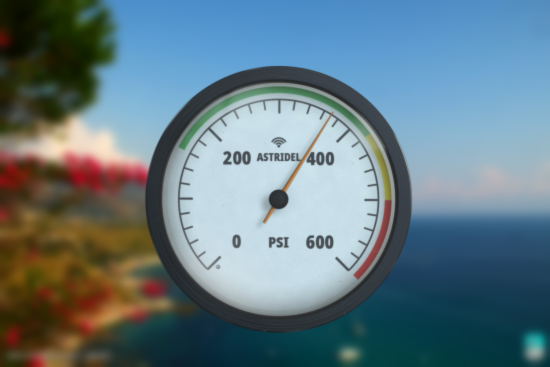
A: 370 psi
